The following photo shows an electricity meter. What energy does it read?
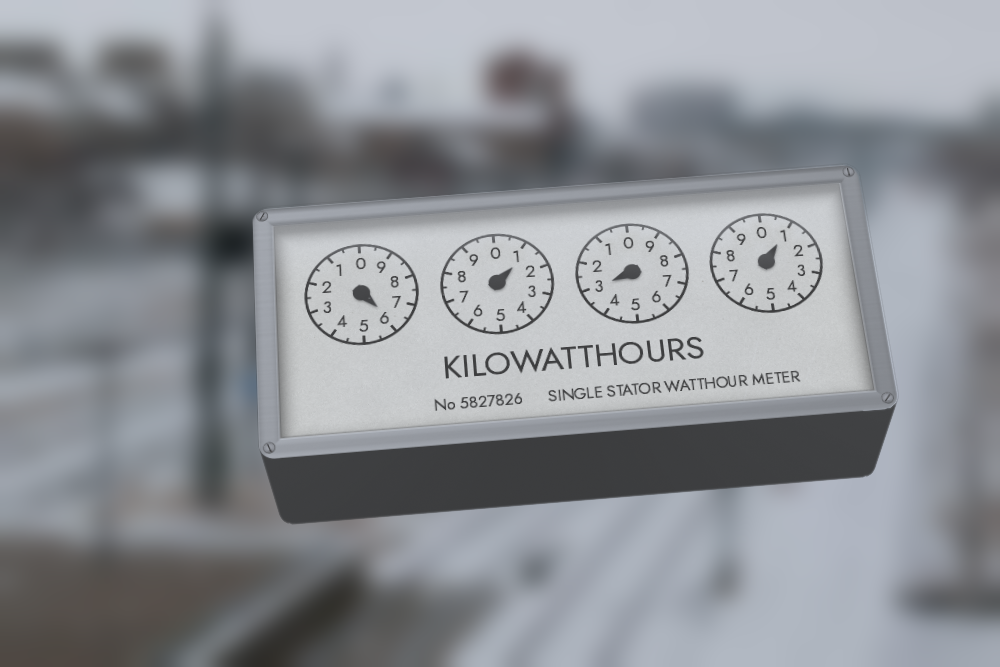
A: 6131 kWh
